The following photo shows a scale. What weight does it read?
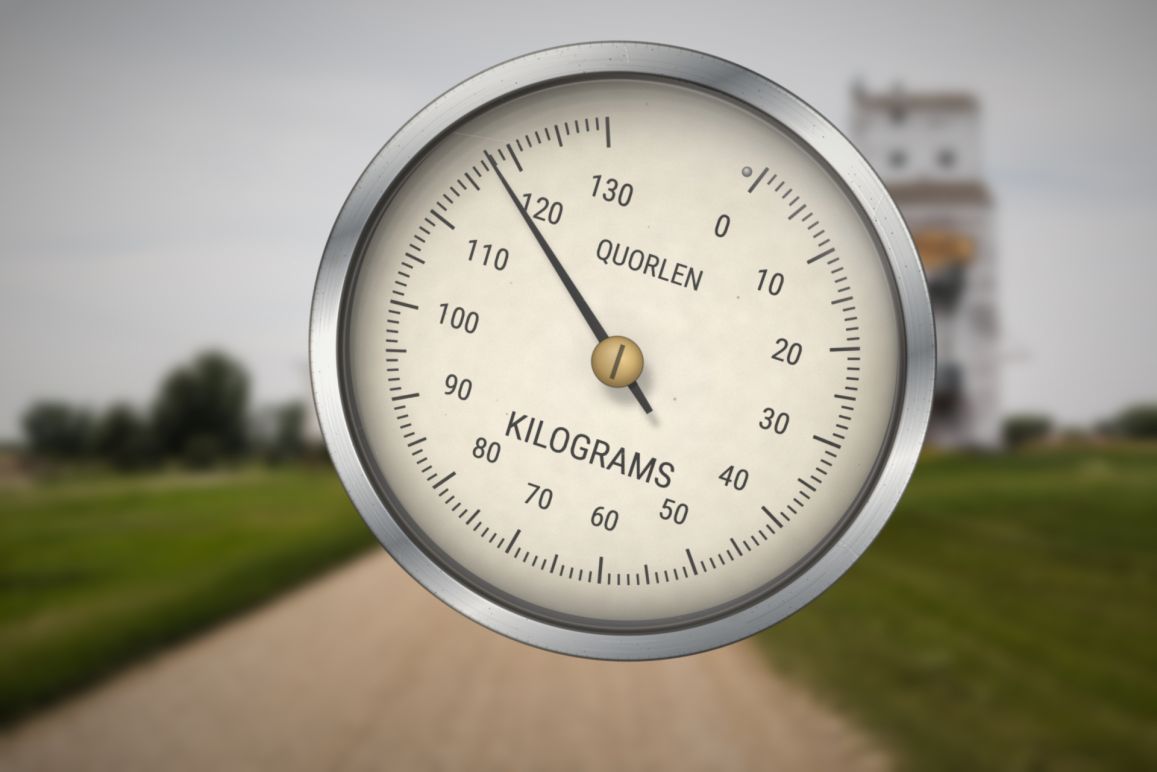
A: 118 kg
